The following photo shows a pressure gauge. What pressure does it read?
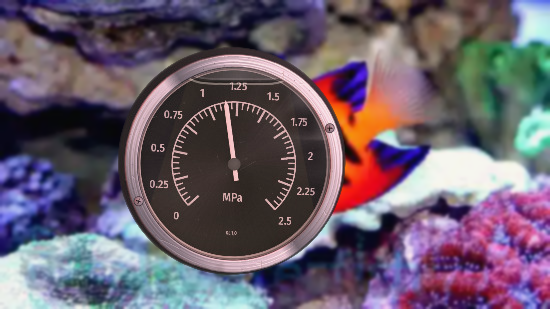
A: 1.15 MPa
